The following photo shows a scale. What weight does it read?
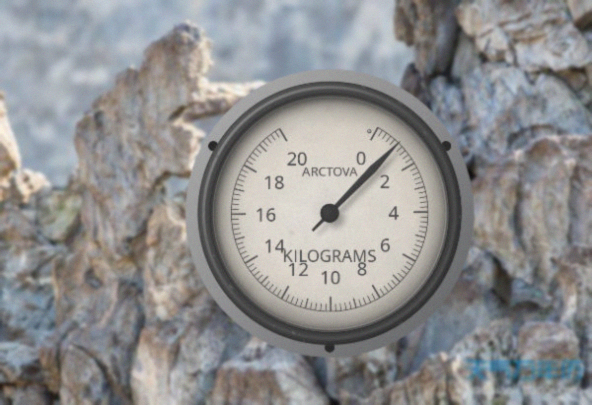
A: 1 kg
